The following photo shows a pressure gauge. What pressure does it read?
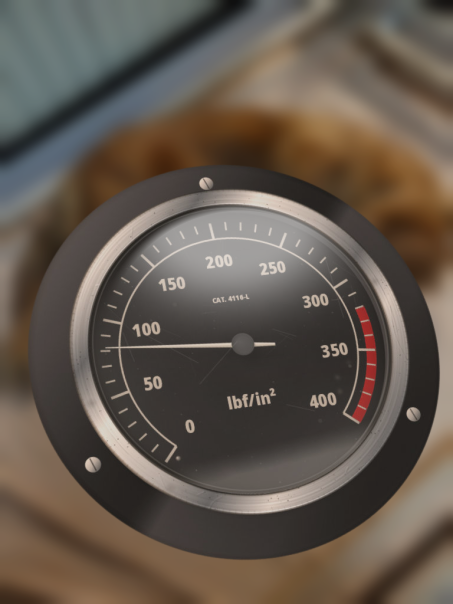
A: 80 psi
